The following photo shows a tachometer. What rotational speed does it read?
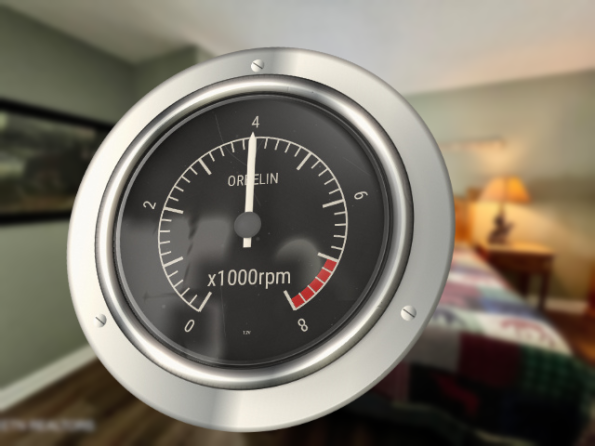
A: 4000 rpm
